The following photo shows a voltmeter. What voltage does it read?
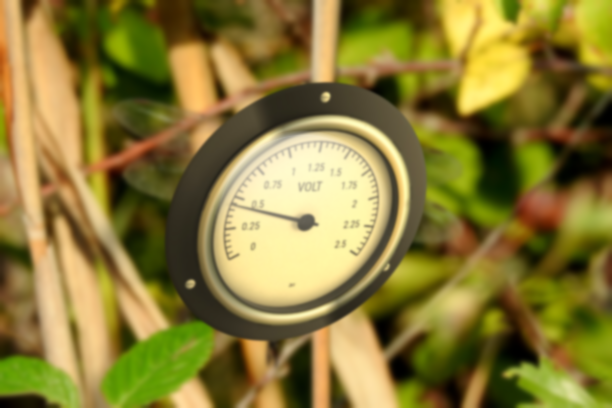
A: 0.45 V
